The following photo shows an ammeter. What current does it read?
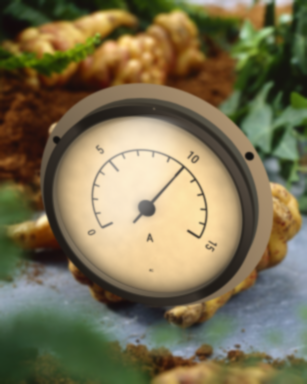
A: 10 A
